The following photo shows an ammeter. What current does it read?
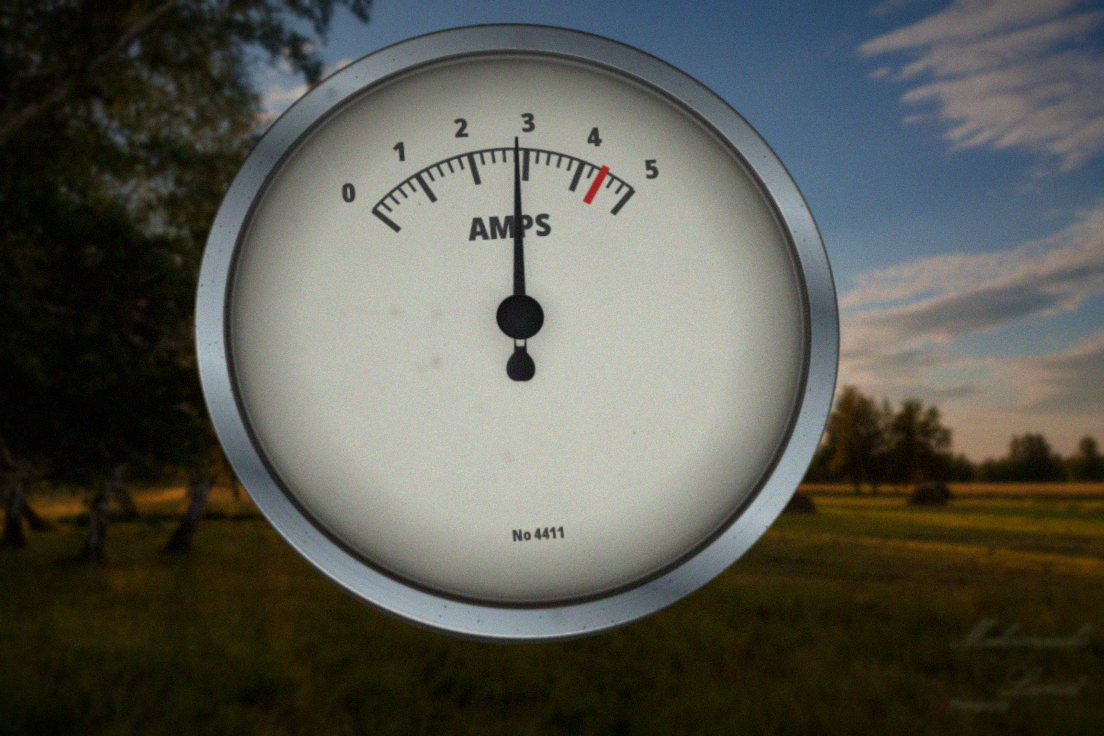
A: 2.8 A
